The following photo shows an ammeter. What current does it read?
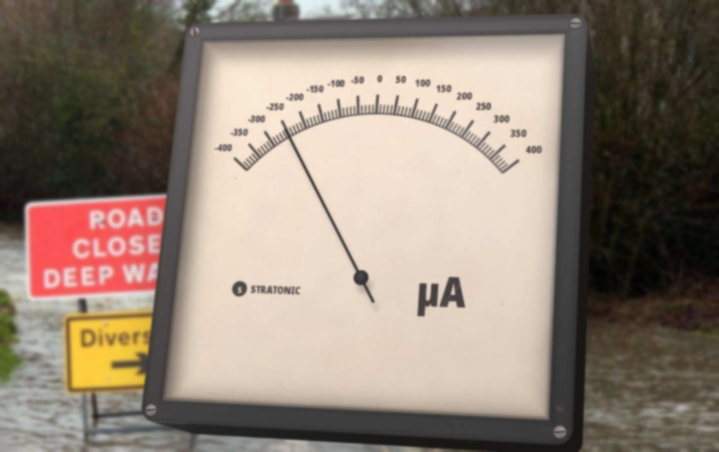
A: -250 µA
